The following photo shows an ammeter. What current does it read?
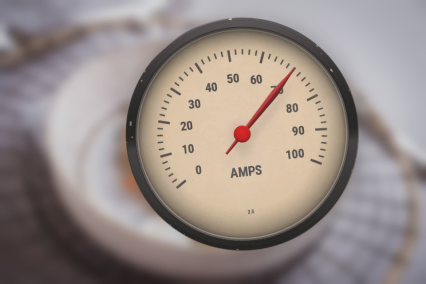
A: 70 A
